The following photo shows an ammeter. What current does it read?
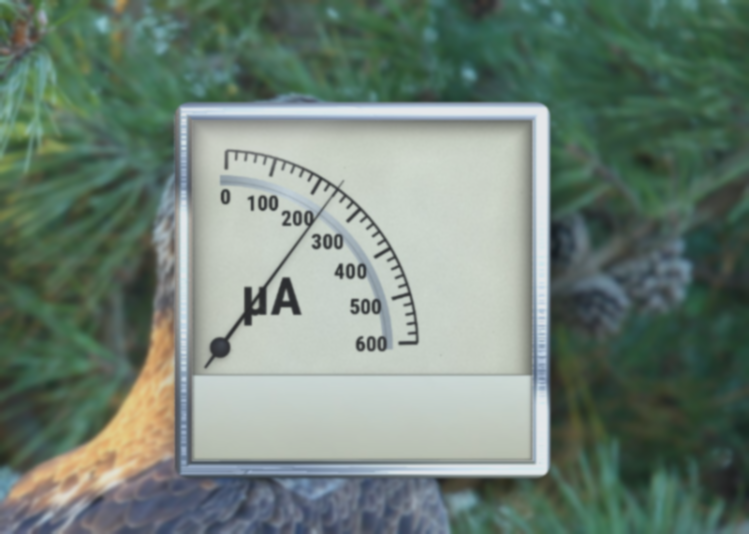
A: 240 µA
